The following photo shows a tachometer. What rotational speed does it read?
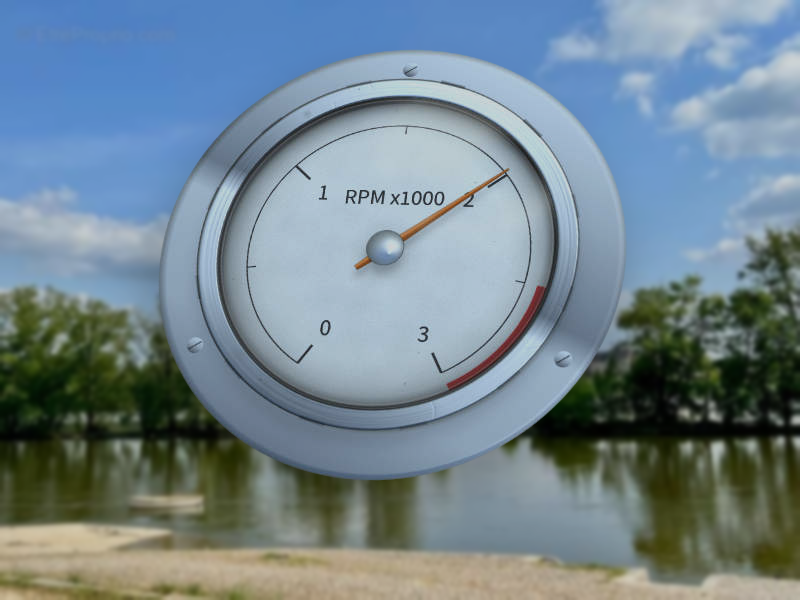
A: 2000 rpm
